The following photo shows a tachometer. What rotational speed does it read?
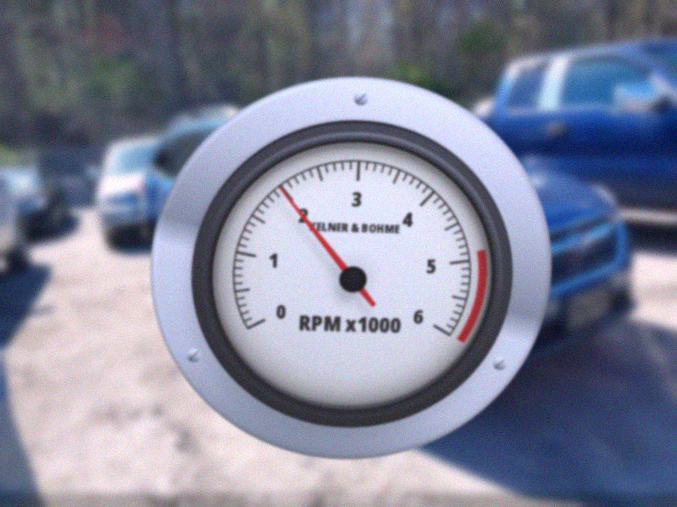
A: 2000 rpm
